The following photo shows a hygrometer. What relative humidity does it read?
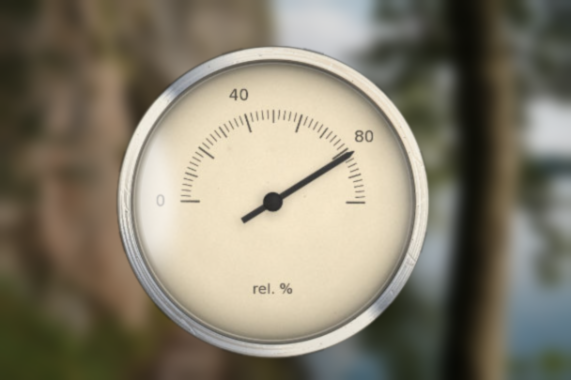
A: 82 %
